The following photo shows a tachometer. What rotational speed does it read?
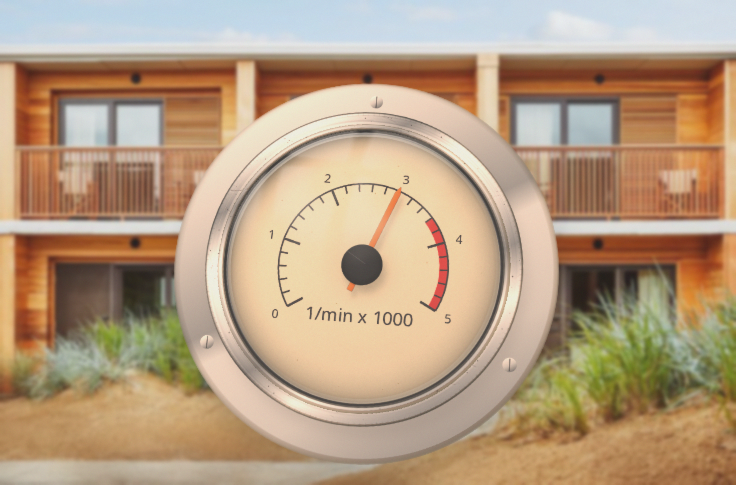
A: 3000 rpm
